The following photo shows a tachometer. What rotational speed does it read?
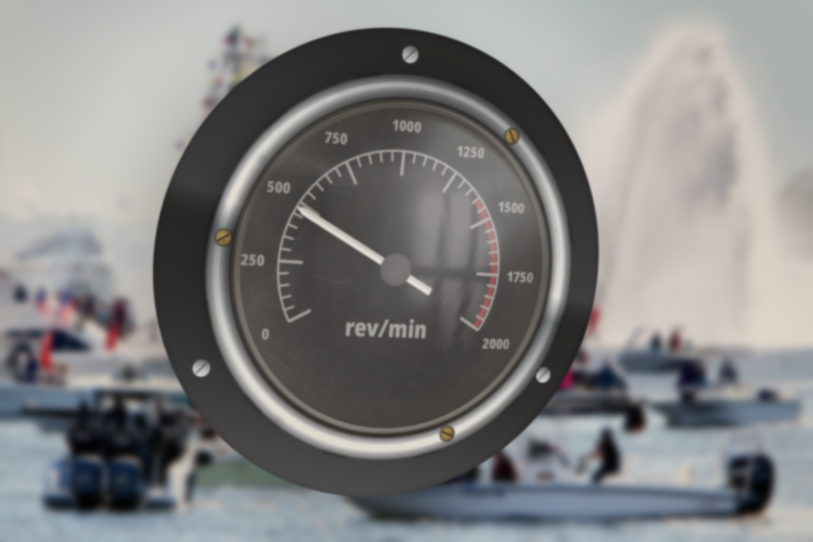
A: 475 rpm
